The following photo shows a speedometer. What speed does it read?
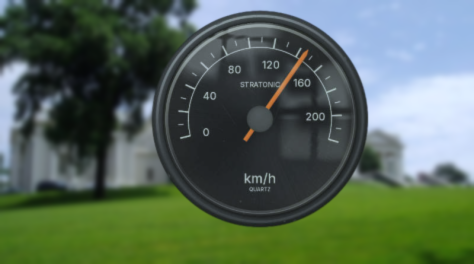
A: 145 km/h
